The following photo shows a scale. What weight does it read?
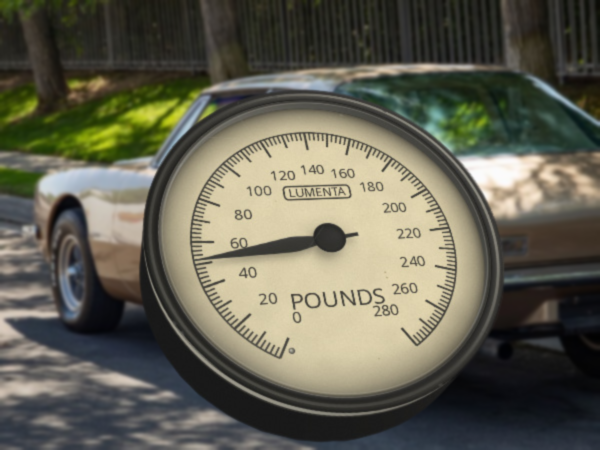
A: 50 lb
